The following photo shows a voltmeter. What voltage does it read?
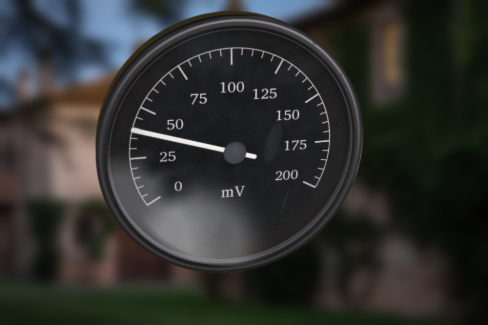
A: 40 mV
